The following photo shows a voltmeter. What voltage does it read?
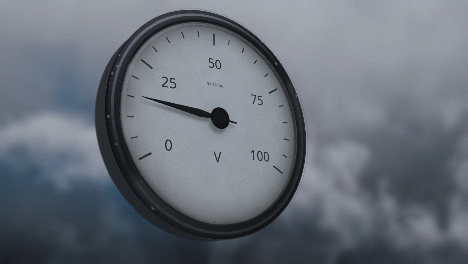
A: 15 V
